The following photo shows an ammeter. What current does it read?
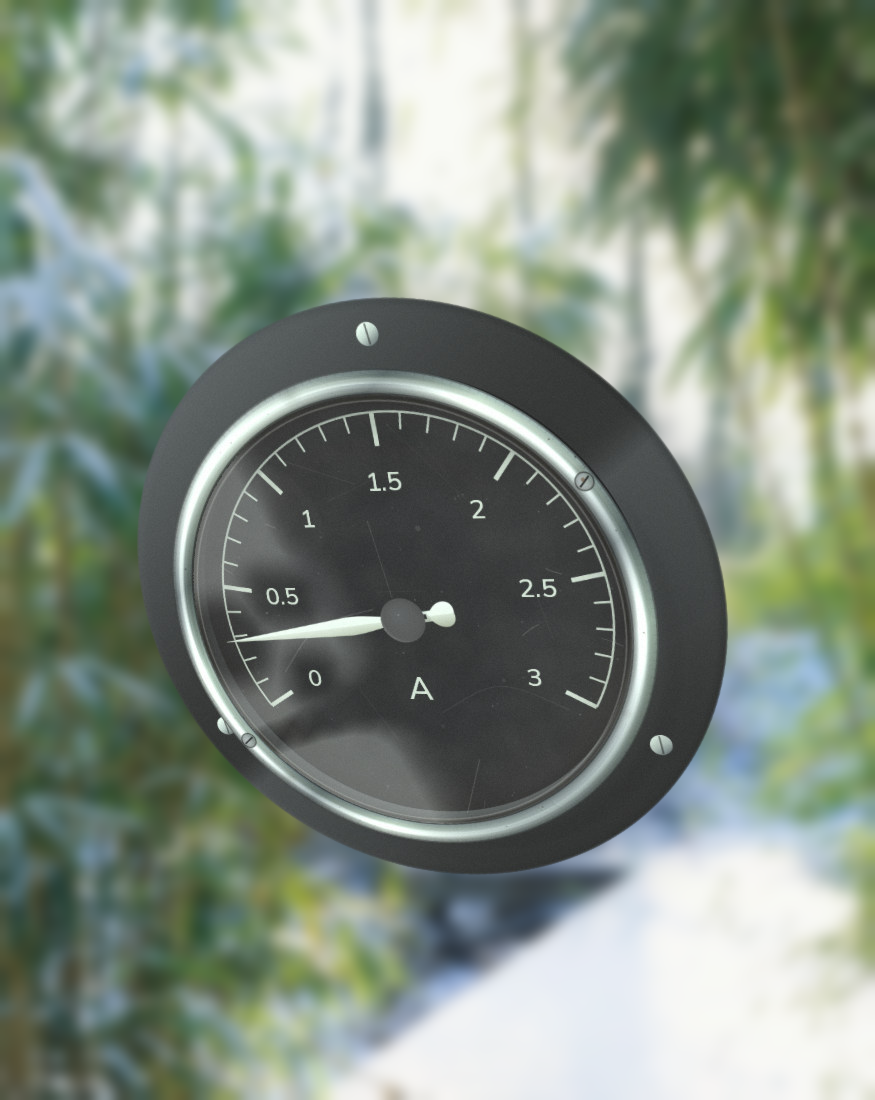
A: 0.3 A
